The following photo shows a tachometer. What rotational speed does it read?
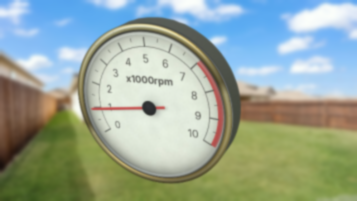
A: 1000 rpm
